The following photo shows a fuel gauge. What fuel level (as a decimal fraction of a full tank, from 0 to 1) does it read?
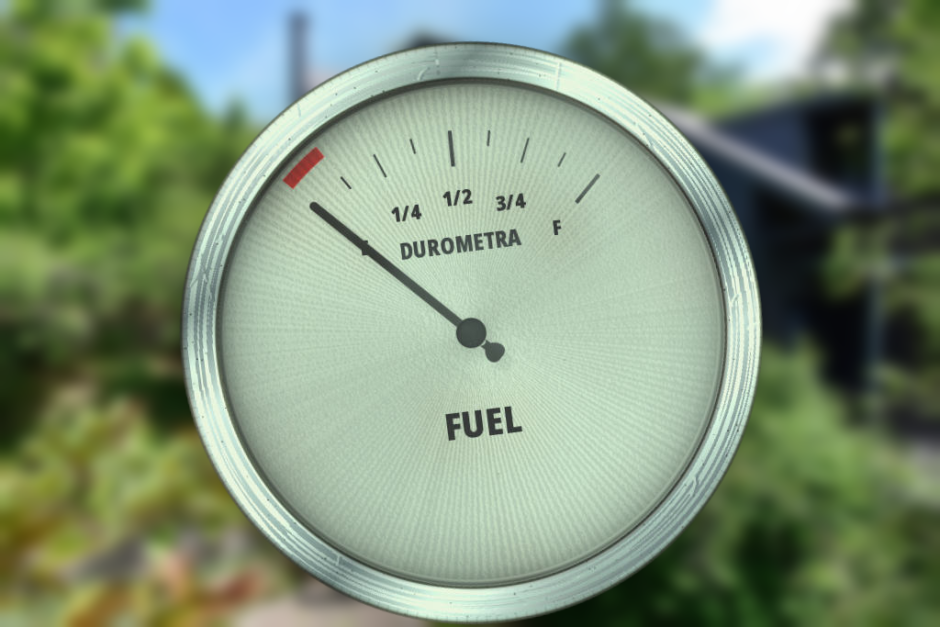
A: 0
